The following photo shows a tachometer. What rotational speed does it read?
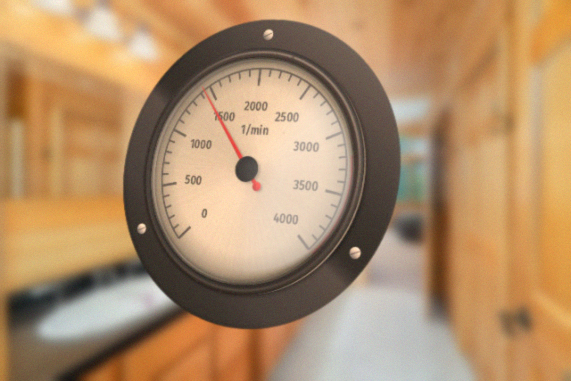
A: 1450 rpm
